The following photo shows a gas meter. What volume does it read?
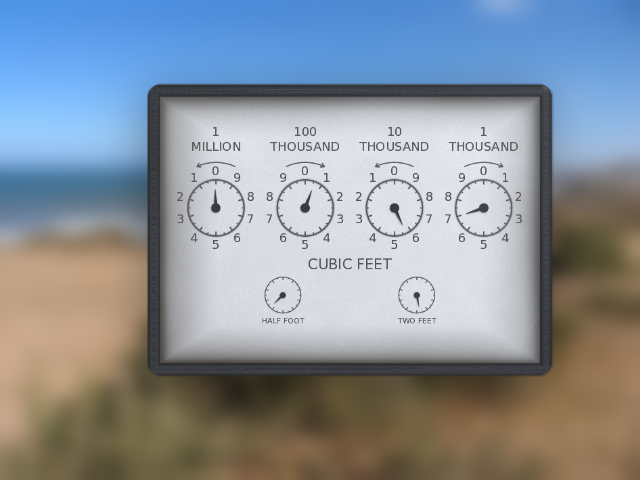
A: 5700 ft³
